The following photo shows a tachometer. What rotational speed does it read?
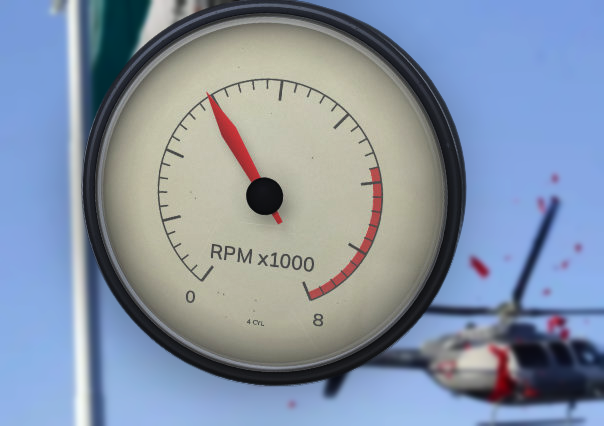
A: 3000 rpm
